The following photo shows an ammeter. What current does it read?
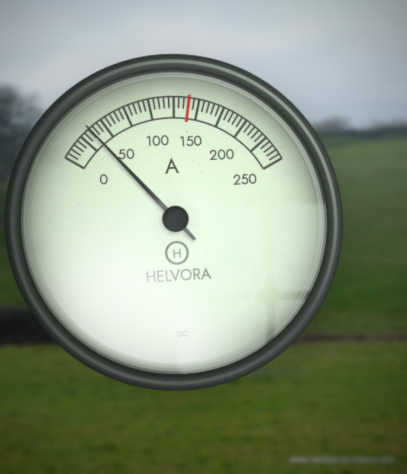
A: 35 A
